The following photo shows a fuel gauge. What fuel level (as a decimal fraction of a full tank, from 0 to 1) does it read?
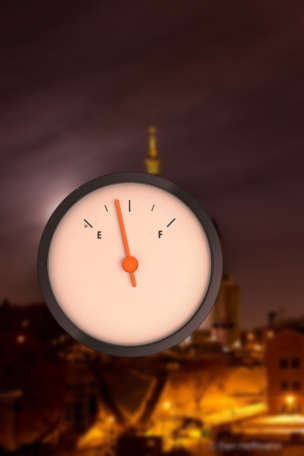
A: 0.375
